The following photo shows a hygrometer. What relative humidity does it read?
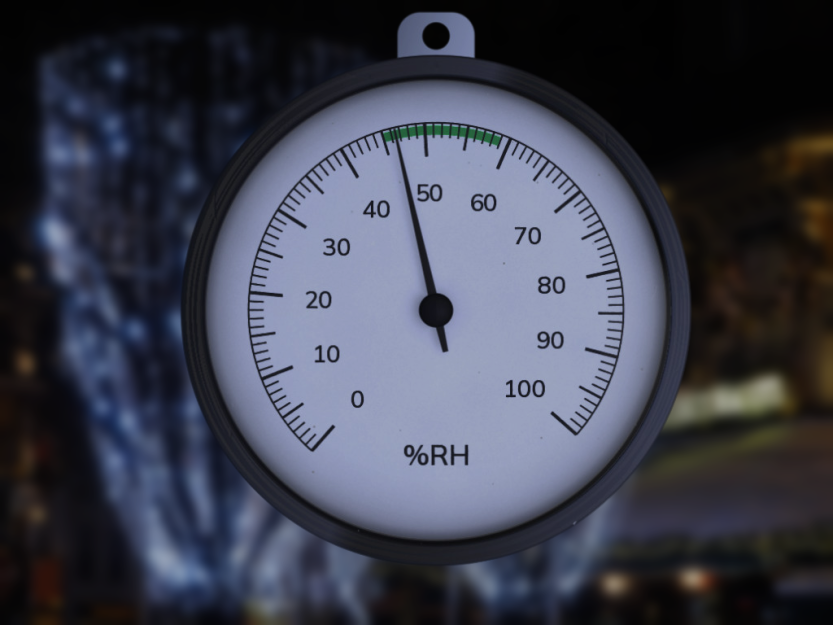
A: 46.5 %
